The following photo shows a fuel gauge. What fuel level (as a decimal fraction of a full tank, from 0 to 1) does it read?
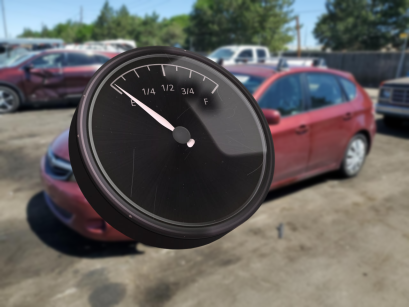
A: 0
